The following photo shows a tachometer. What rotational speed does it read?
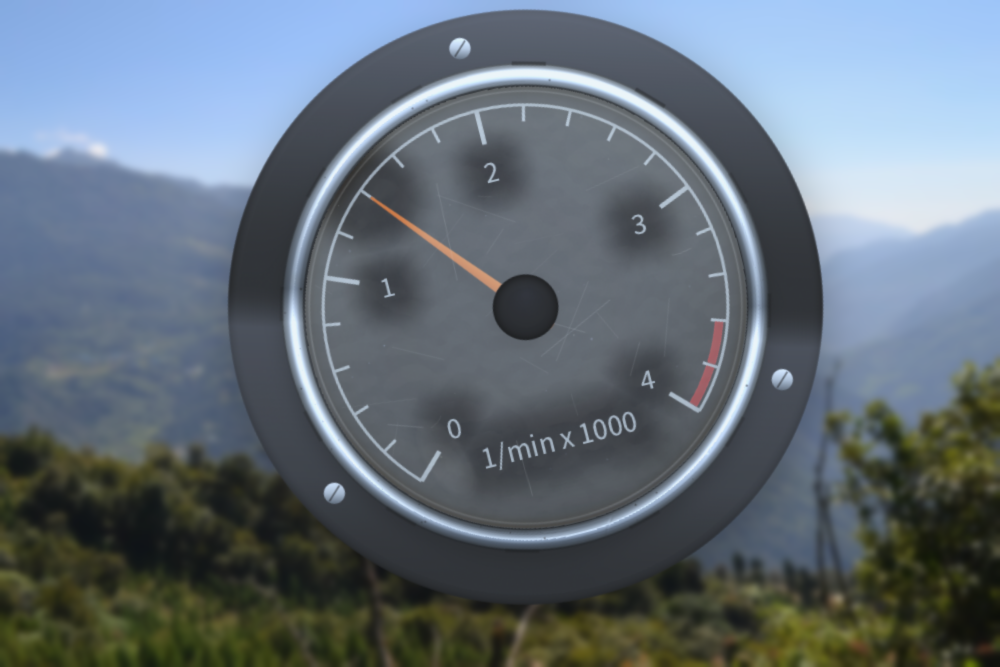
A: 1400 rpm
